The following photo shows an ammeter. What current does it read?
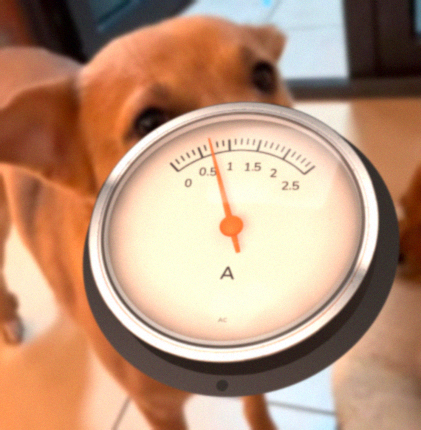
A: 0.7 A
